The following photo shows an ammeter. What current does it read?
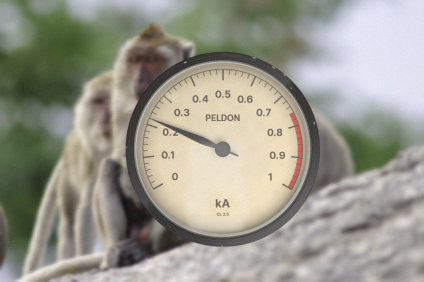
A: 0.22 kA
